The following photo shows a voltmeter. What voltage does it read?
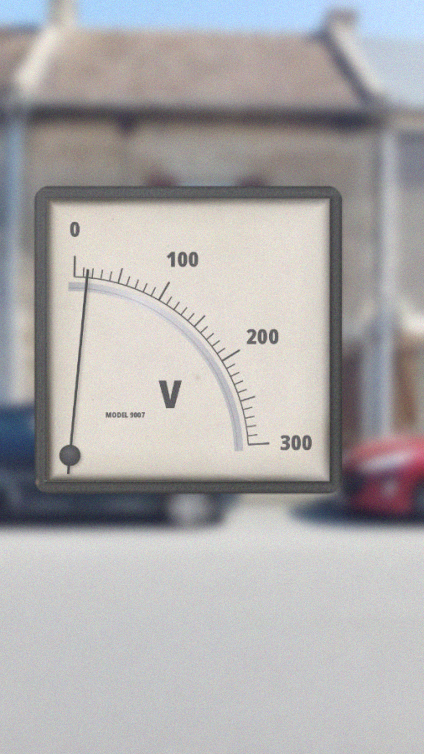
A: 15 V
